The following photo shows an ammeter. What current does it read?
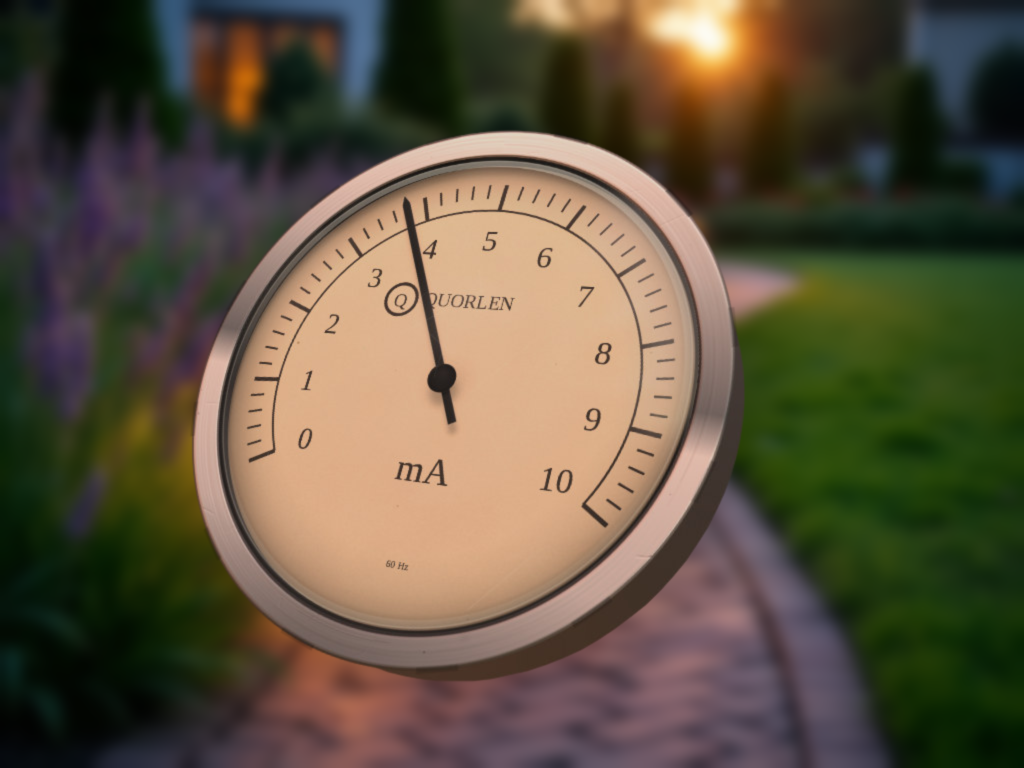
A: 3.8 mA
